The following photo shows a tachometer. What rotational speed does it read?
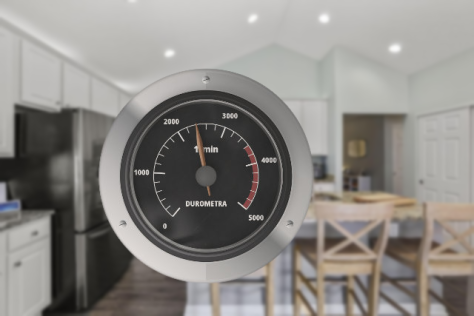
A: 2400 rpm
